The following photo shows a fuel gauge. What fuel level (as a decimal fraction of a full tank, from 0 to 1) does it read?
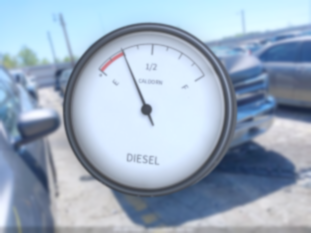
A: 0.25
